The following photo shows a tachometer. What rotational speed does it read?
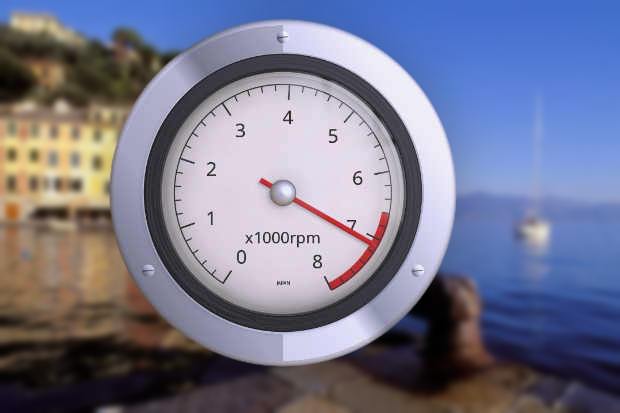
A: 7100 rpm
